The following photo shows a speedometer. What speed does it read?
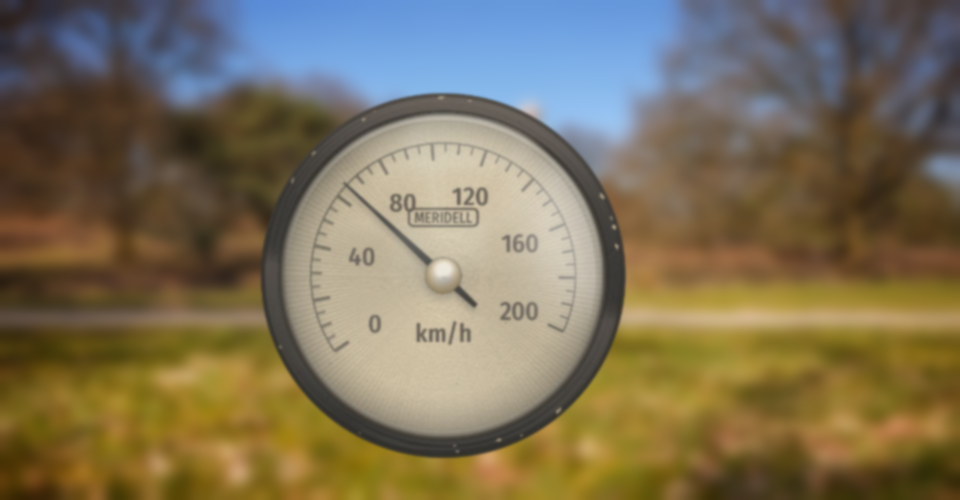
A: 65 km/h
